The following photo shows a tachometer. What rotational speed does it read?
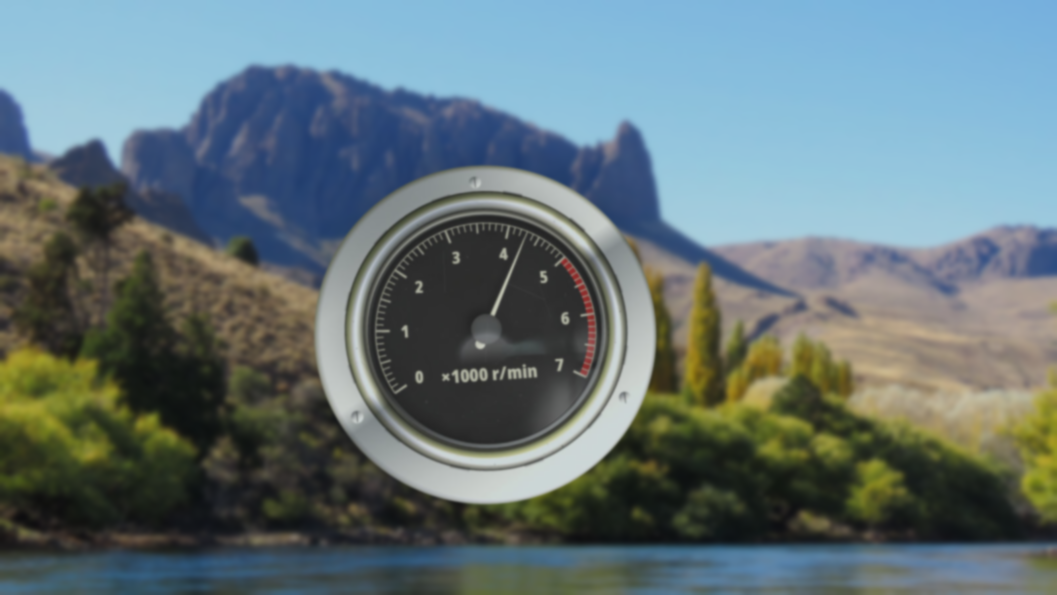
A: 4300 rpm
